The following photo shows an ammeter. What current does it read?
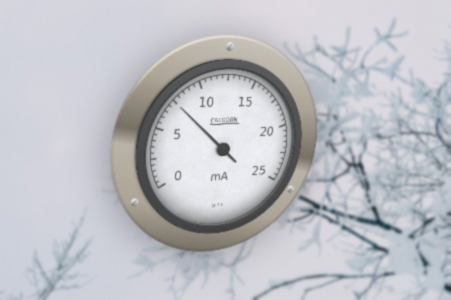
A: 7.5 mA
